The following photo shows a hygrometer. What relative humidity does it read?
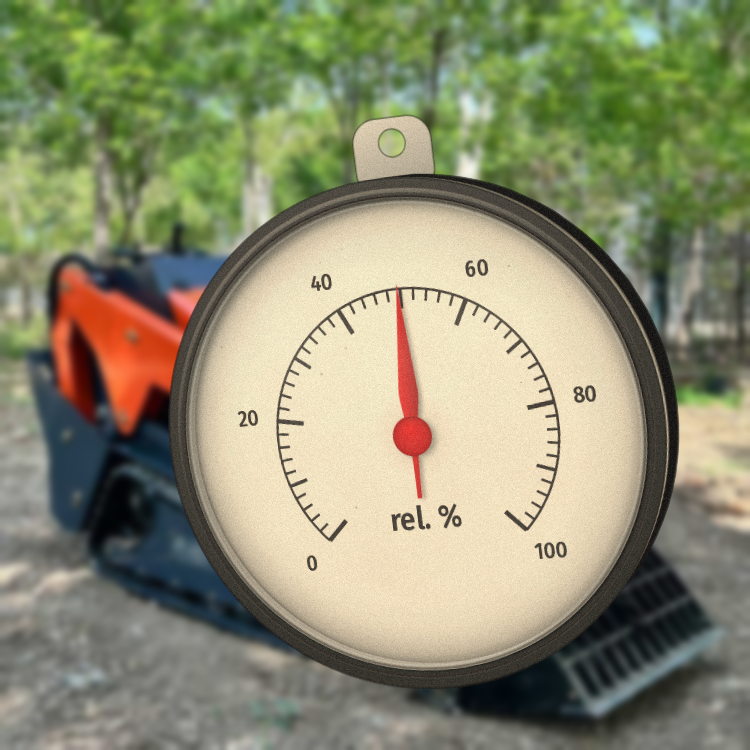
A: 50 %
